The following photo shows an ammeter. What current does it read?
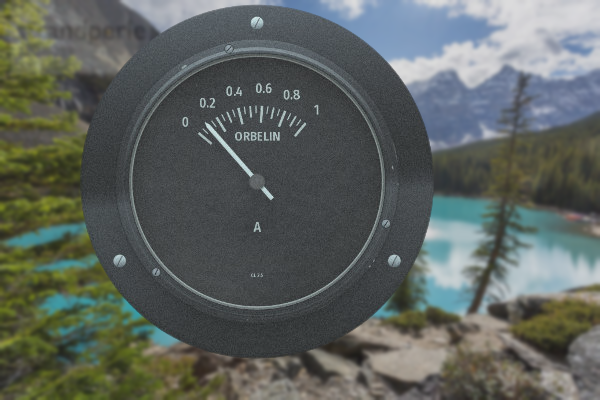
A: 0.1 A
